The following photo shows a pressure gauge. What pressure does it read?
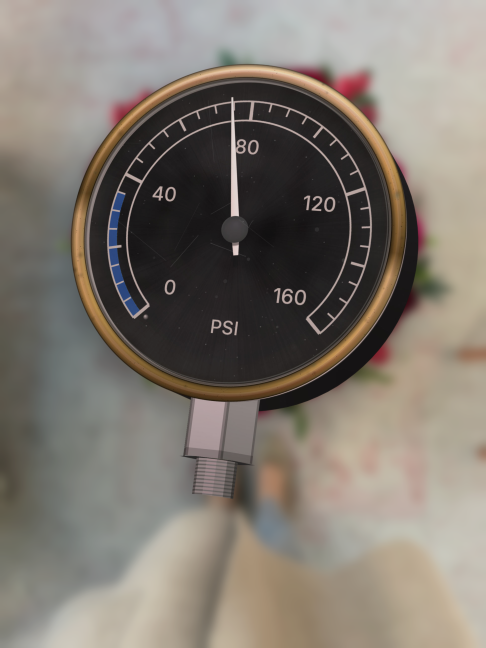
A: 75 psi
